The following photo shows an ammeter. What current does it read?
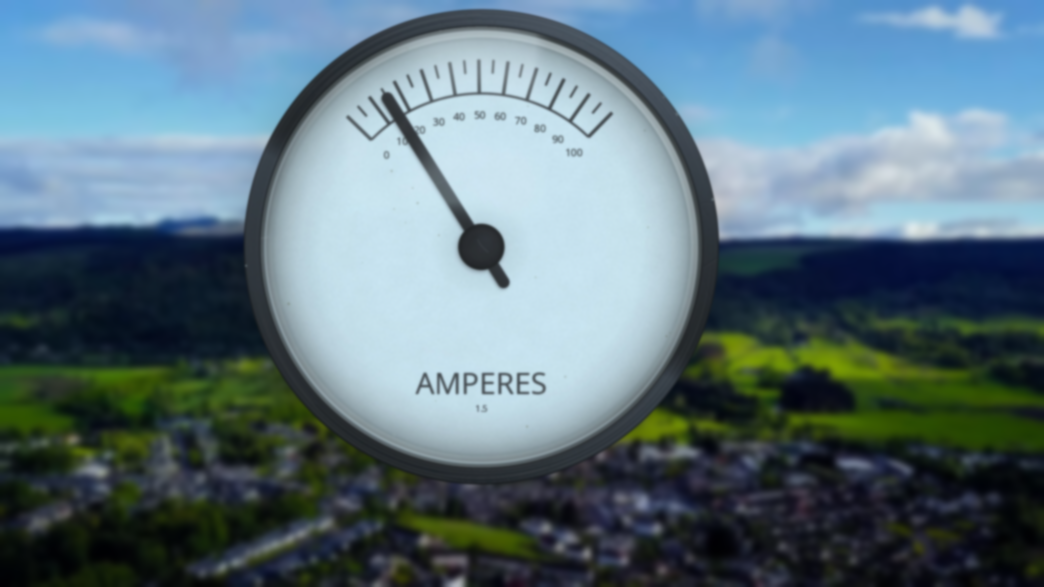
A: 15 A
